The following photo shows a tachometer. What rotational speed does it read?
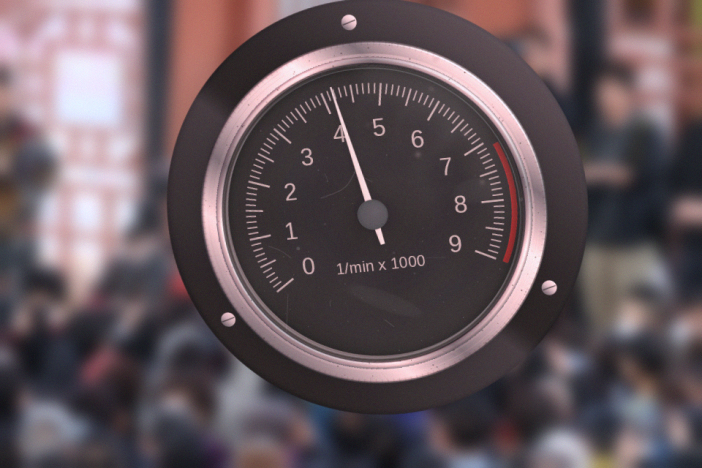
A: 4200 rpm
